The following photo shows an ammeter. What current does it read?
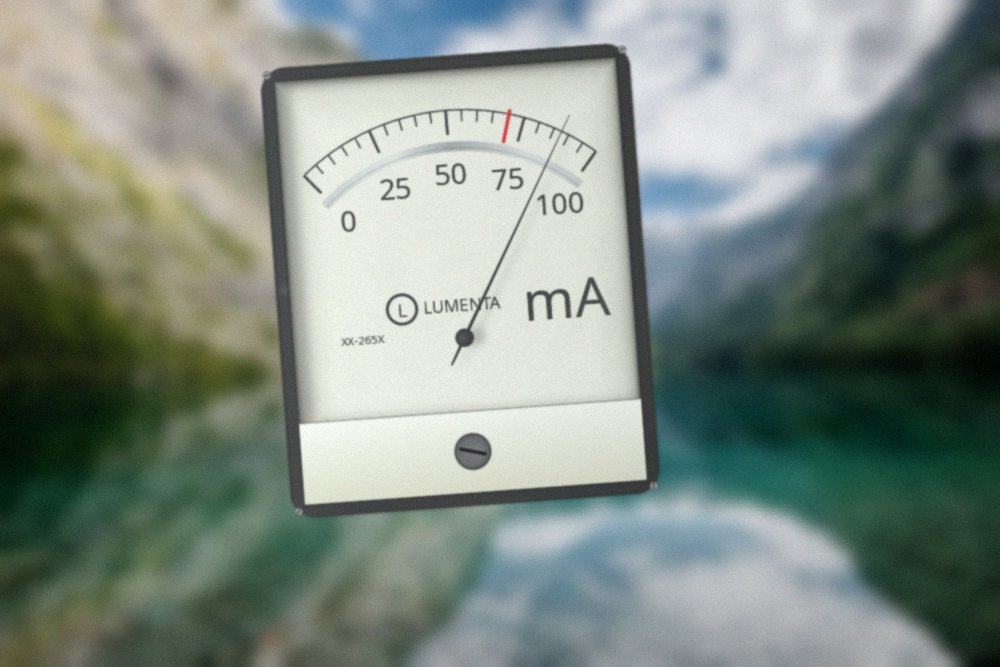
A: 87.5 mA
